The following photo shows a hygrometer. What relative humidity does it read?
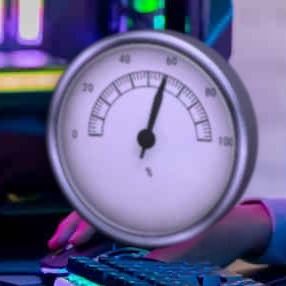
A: 60 %
